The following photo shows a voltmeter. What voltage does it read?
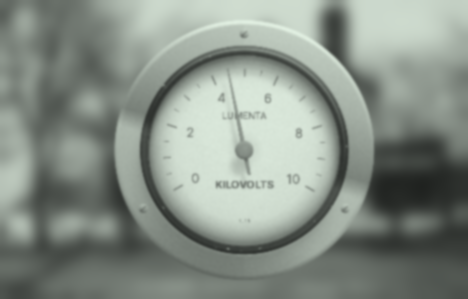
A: 4.5 kV
